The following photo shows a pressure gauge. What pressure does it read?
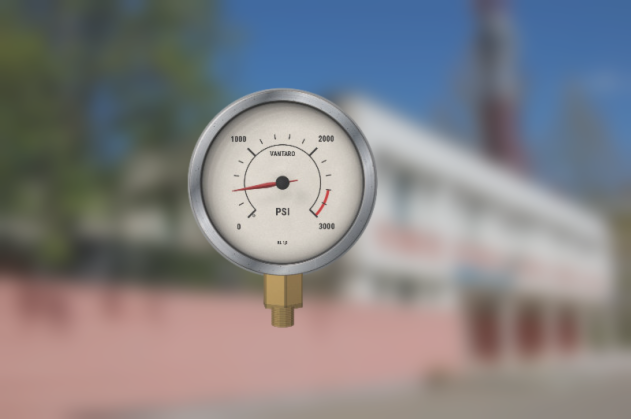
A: 400 psi
